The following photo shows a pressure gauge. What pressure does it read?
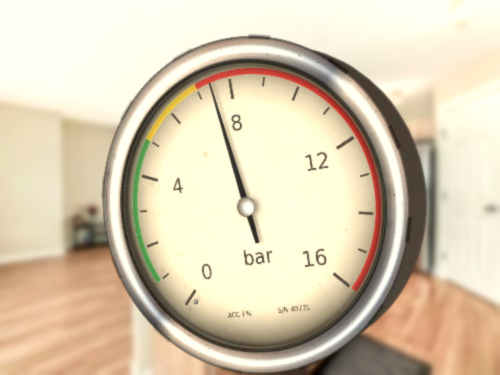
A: 7.5 bar
